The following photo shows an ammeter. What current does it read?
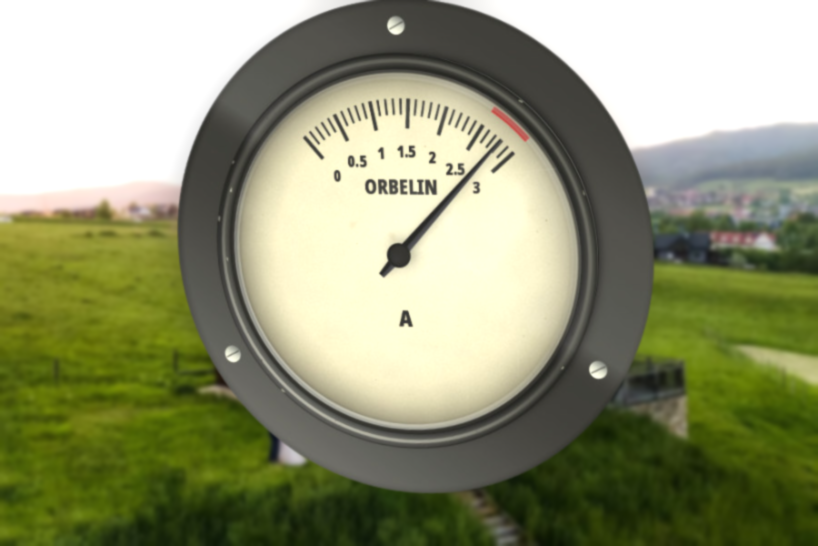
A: 2.8 A
